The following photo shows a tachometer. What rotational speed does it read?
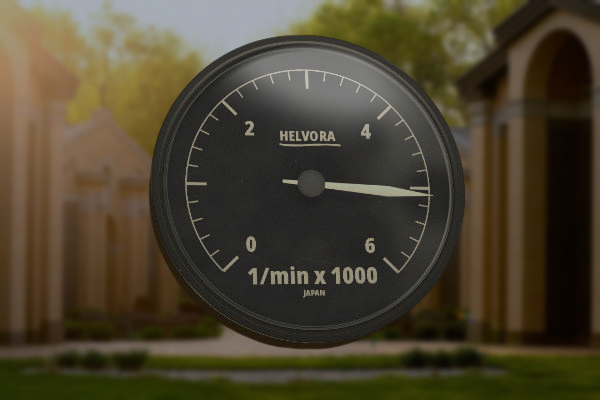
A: 5100 rpm
